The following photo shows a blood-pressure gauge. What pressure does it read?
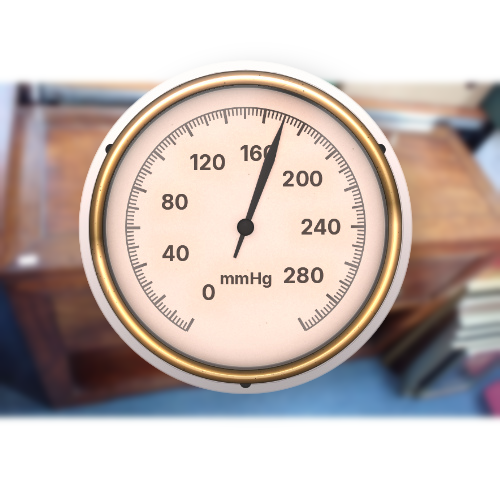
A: 170 mmHg
